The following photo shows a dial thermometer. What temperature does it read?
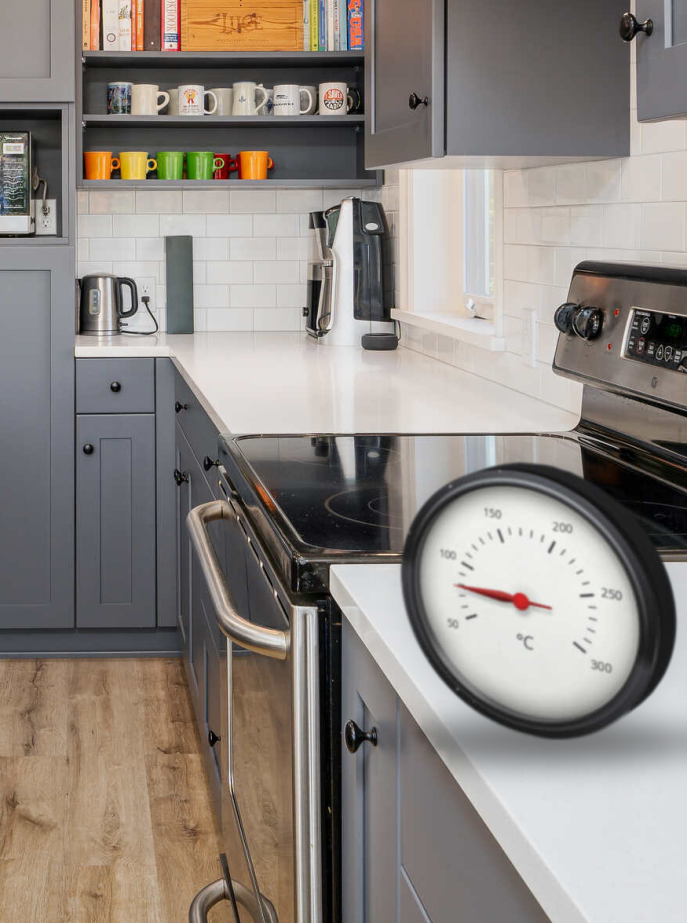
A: 80 °C
